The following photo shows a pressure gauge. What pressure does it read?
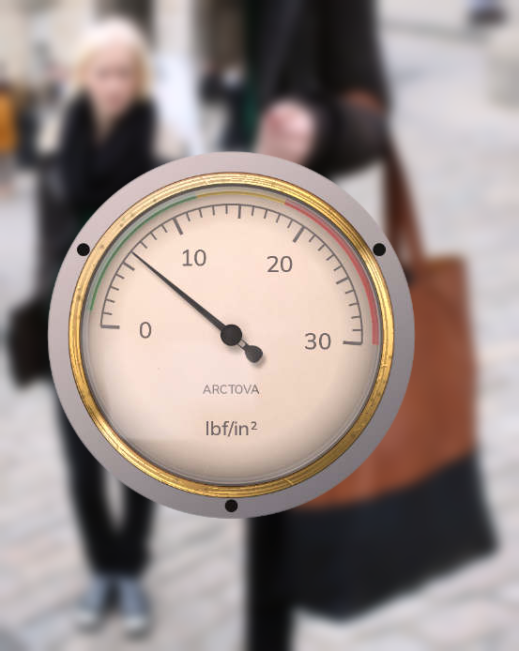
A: 6 psi
